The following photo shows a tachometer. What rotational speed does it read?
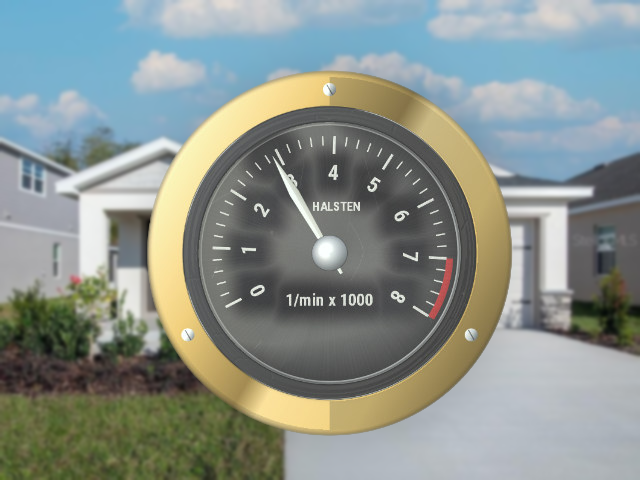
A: 2900 rpm
